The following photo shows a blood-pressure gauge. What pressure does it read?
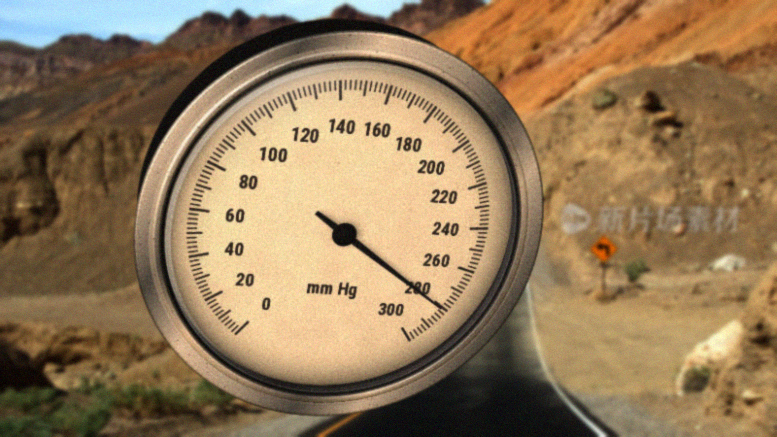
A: 280 mmHg
